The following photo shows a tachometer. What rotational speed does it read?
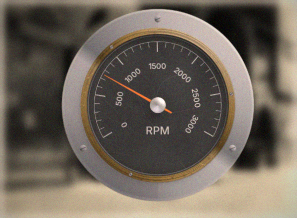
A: 750 rpm
